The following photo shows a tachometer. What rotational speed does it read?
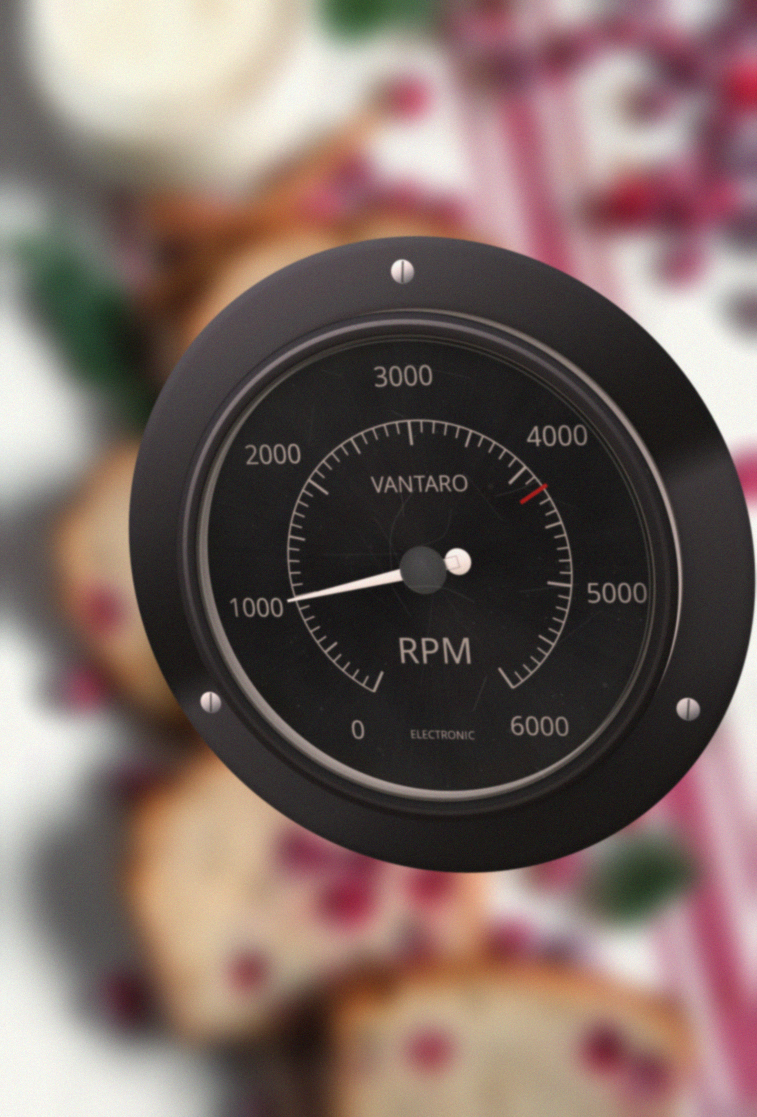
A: 1000 rpm
